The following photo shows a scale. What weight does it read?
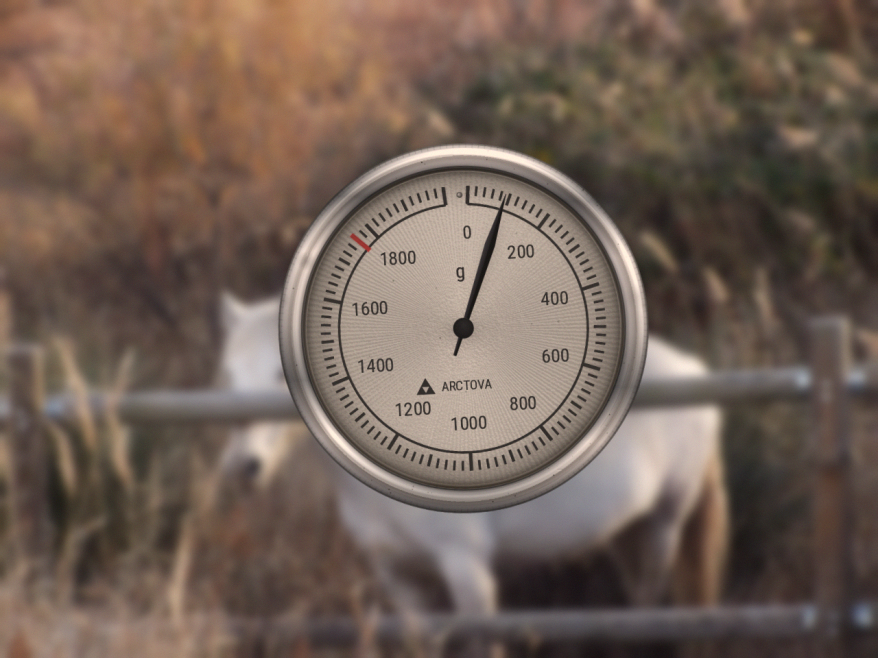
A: 90 g
